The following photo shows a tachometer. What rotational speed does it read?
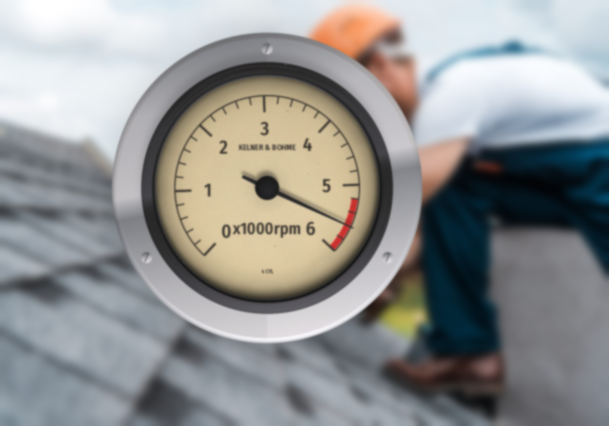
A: 5600 rpm
